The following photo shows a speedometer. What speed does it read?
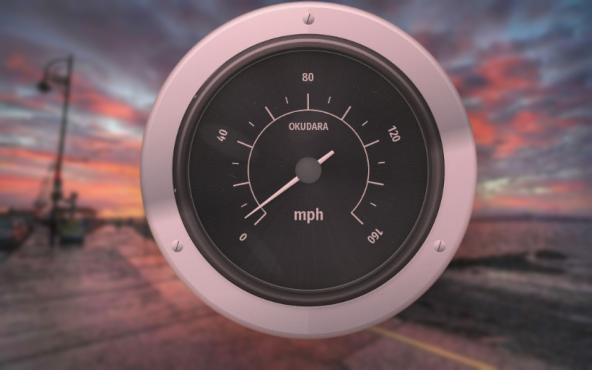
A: 5 mph
